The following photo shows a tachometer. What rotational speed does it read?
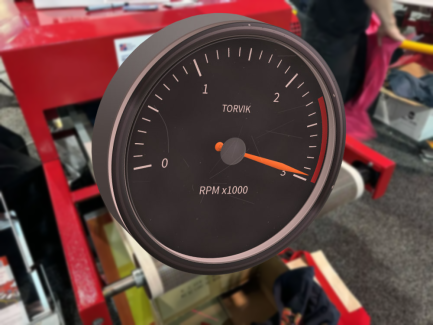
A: 2950 rpm
